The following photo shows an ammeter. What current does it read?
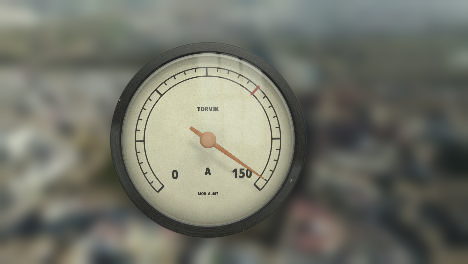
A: 145 A
